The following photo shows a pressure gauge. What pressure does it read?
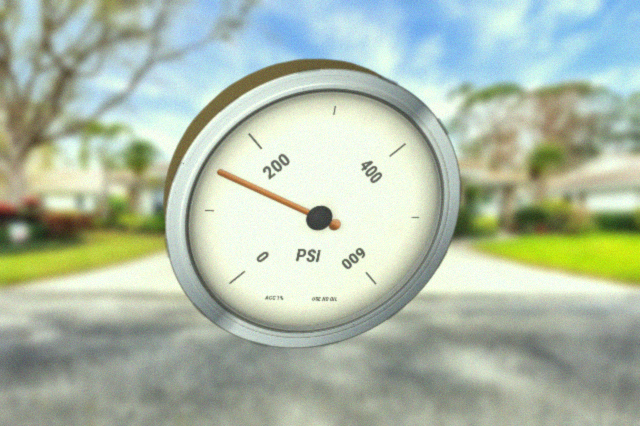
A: 150 psi
